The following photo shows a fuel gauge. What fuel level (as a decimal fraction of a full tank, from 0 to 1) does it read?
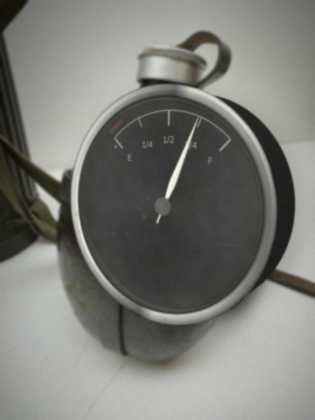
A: 0.75
